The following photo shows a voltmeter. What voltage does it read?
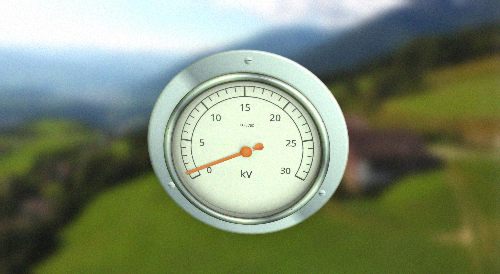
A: 1 kV
